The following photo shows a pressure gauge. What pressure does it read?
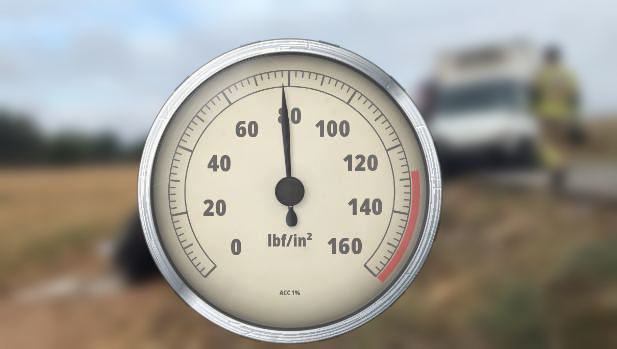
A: 78 psi
